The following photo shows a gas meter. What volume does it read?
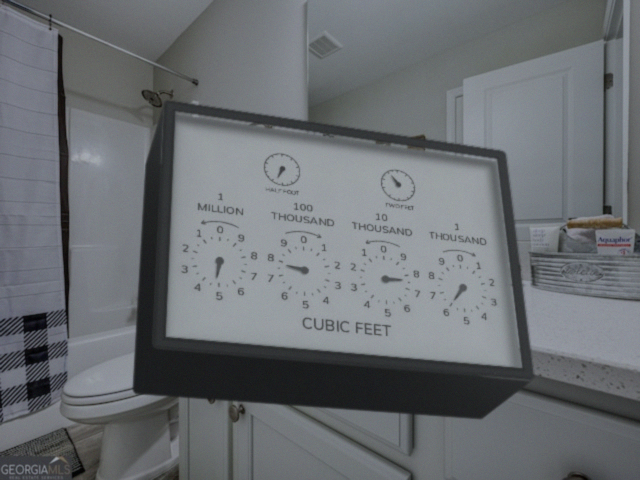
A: 477600 ft³
